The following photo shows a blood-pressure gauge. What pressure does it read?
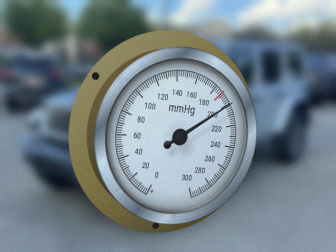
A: 200 mmHg
